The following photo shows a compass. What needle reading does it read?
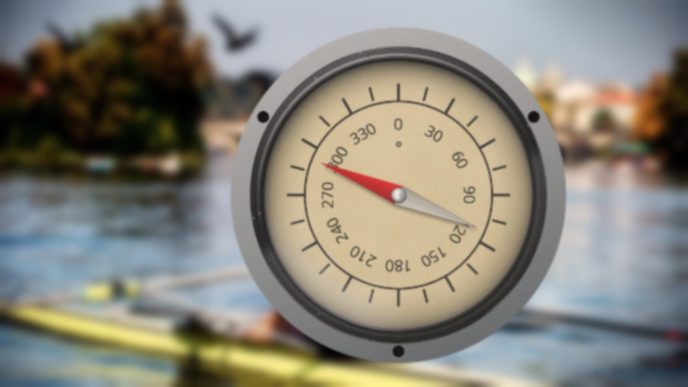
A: 292.5 °
